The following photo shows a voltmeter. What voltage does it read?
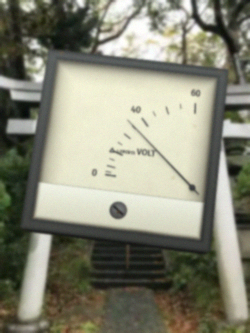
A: 35 V
